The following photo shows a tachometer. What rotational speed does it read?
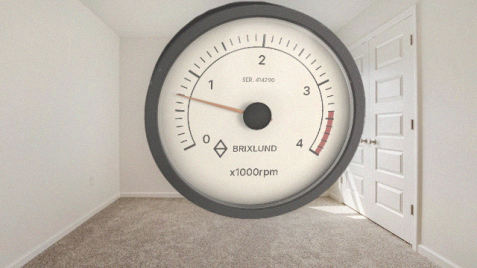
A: 700 rpm
